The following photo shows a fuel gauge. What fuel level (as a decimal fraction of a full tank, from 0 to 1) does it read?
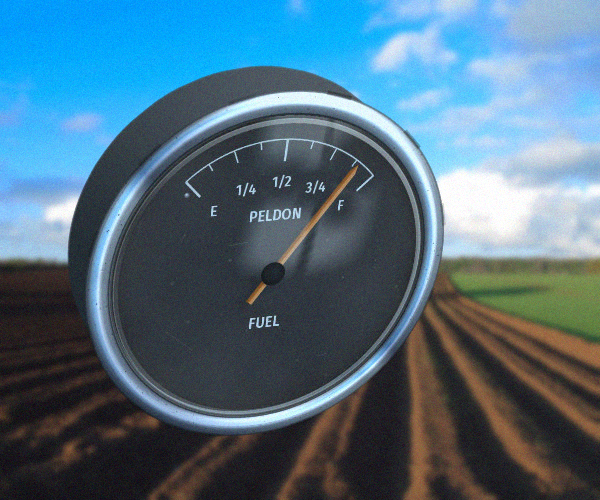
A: 0.875
